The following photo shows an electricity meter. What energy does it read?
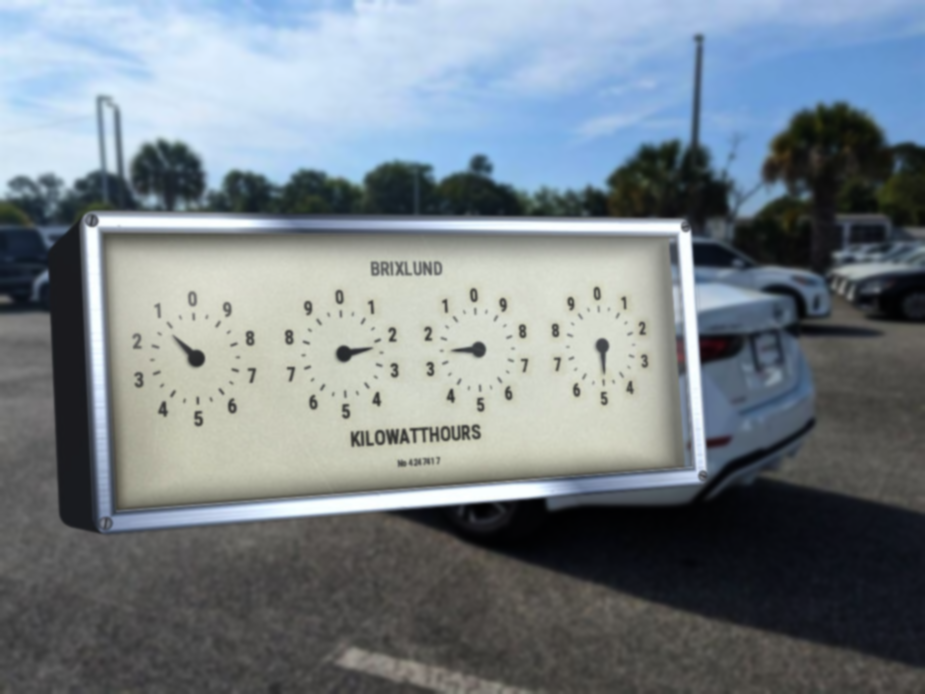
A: 1225 kWh
